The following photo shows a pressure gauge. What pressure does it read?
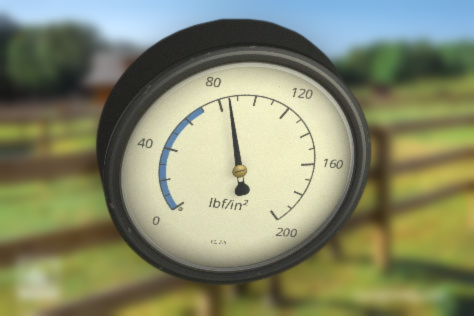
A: 85 psi
